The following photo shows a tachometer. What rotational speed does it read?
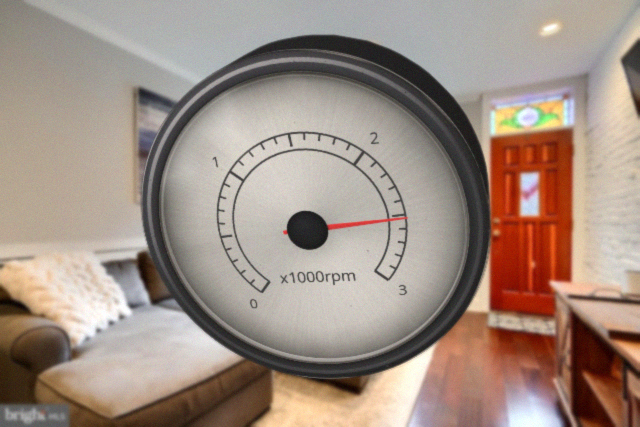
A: 2500 rpm
